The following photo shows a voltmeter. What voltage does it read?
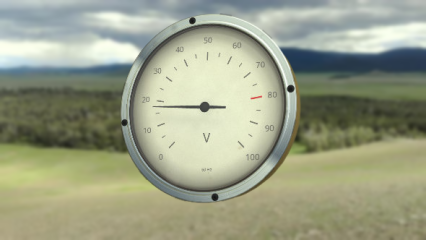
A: 17.5 V
